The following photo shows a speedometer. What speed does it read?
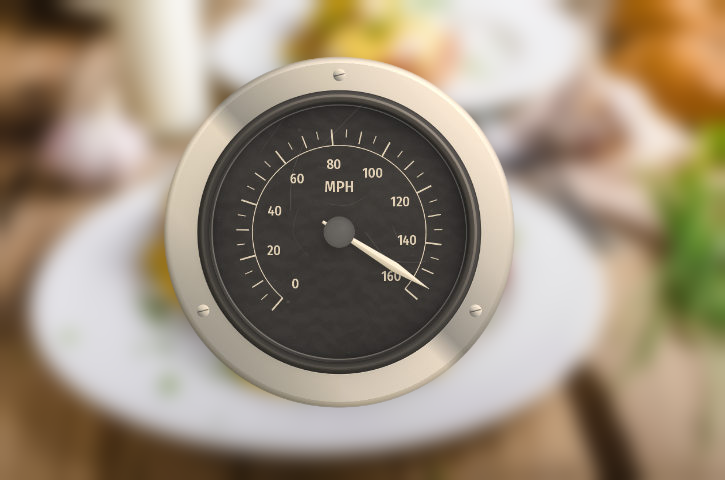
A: 155 mph
